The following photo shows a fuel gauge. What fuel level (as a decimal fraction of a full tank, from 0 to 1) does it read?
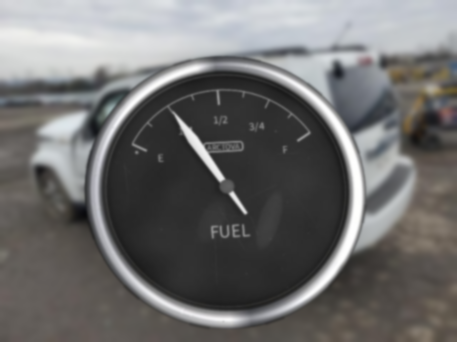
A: 0.25
